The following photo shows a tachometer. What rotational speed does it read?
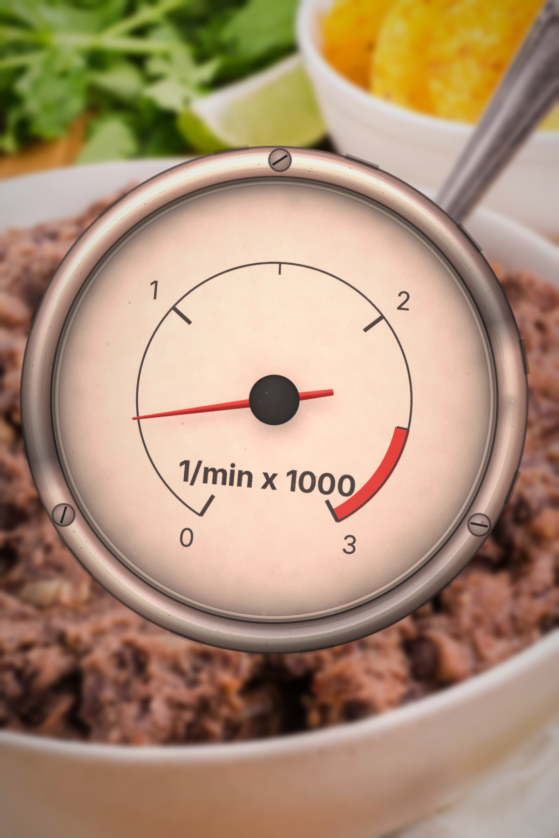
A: 500 rpm
